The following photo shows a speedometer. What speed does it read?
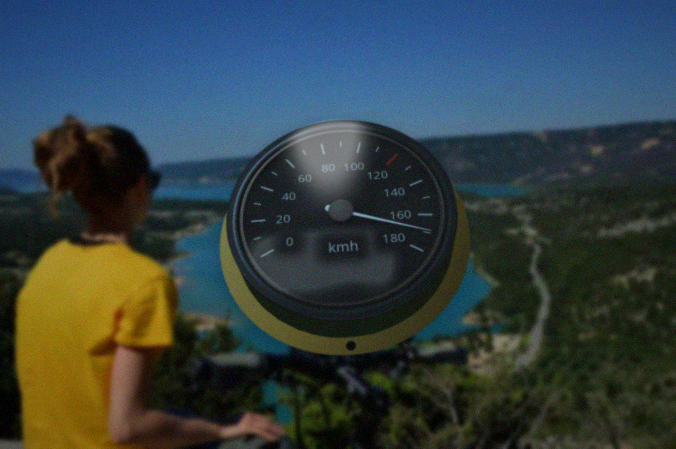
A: 170 km/h
